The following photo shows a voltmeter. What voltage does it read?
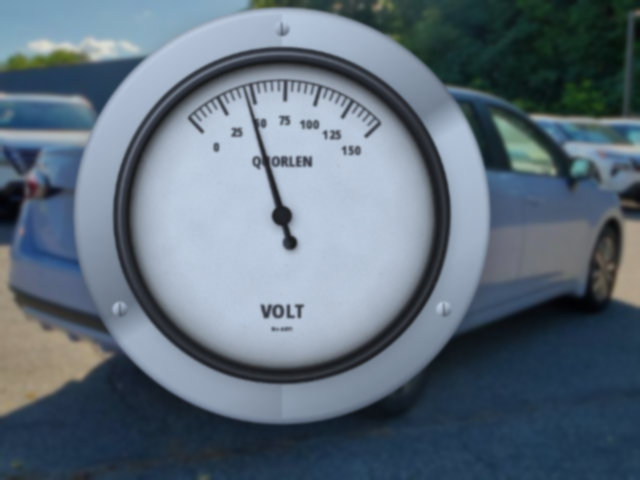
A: 45 V
